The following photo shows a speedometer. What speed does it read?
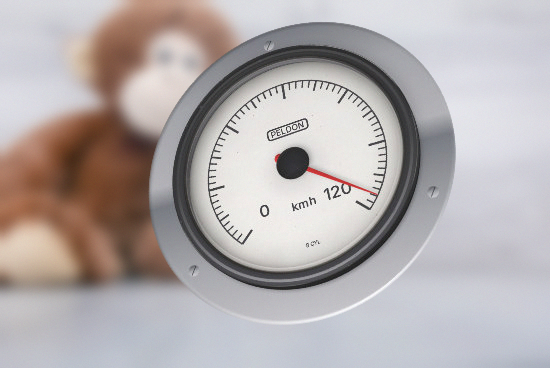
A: 116 km/h
